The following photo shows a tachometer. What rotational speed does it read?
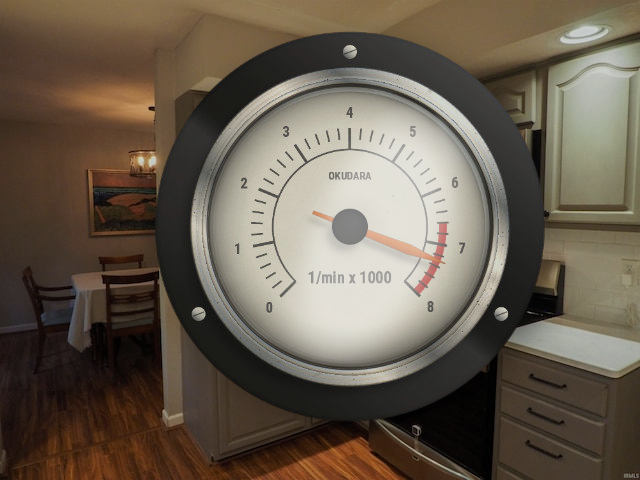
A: 7300 rpm
